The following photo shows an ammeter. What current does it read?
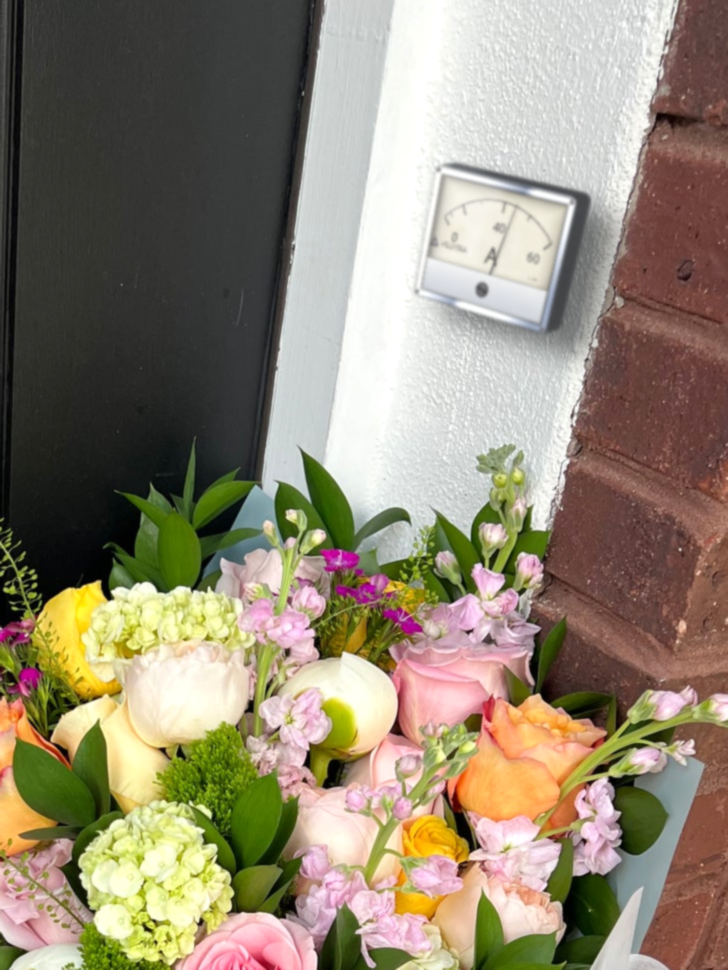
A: 45 A
